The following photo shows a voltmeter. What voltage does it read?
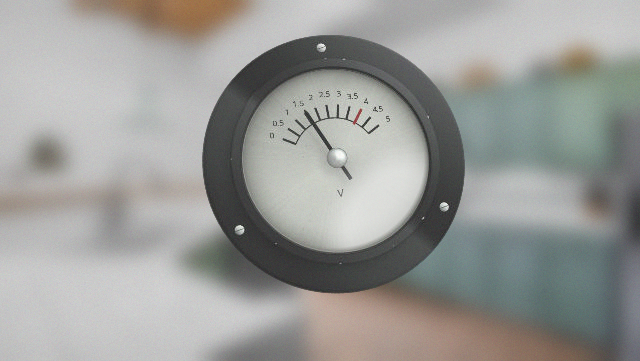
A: 1.5 V
